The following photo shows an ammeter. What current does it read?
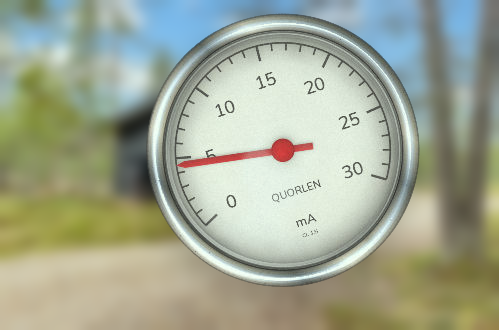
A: 4.5 mA
